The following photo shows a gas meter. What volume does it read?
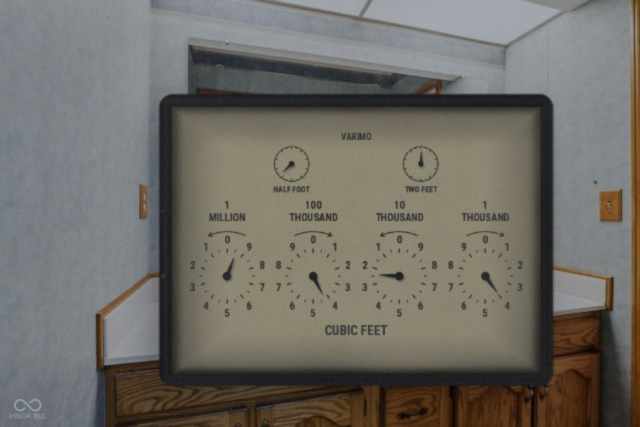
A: 942400 ft³
